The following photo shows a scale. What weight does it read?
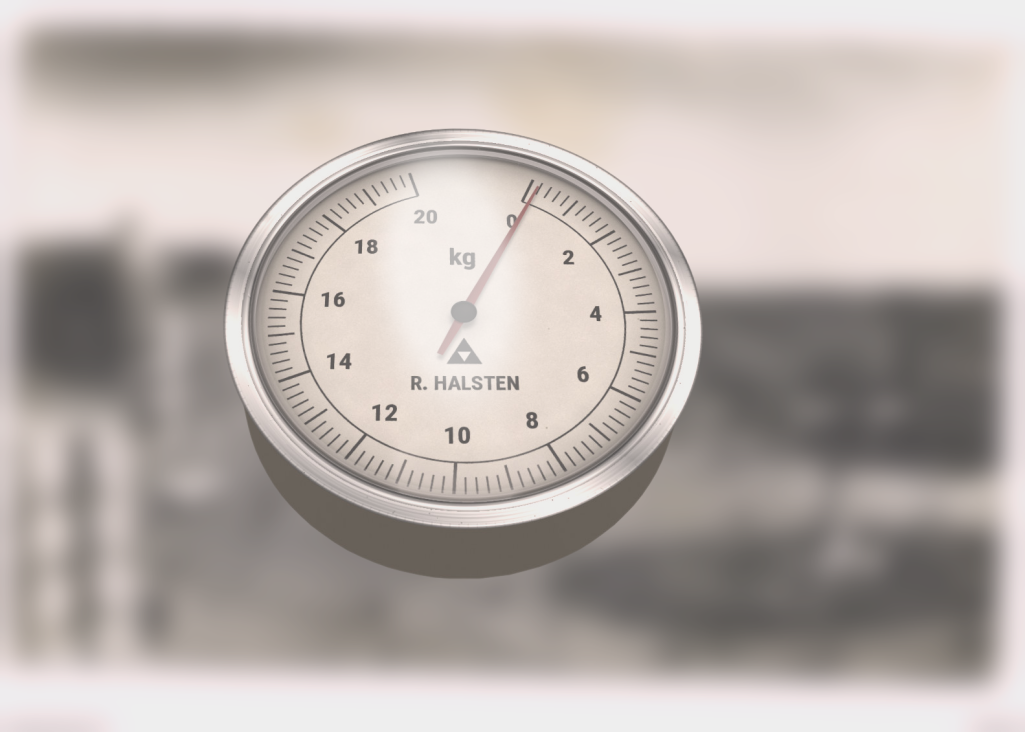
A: 0.2 kg
